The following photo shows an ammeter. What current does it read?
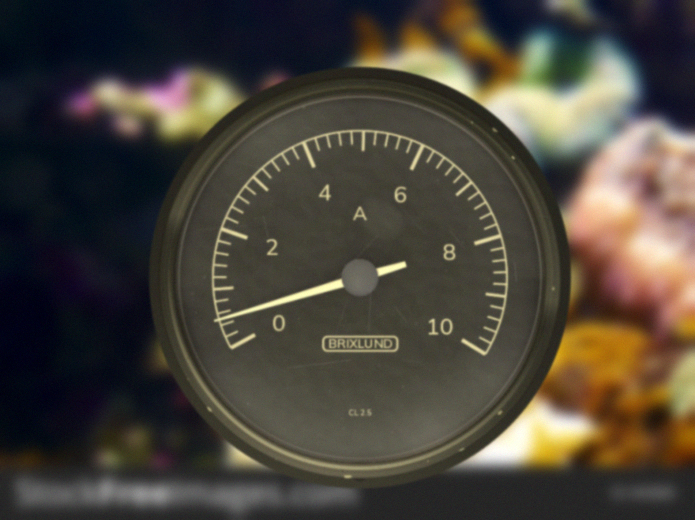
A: 0.5 A
